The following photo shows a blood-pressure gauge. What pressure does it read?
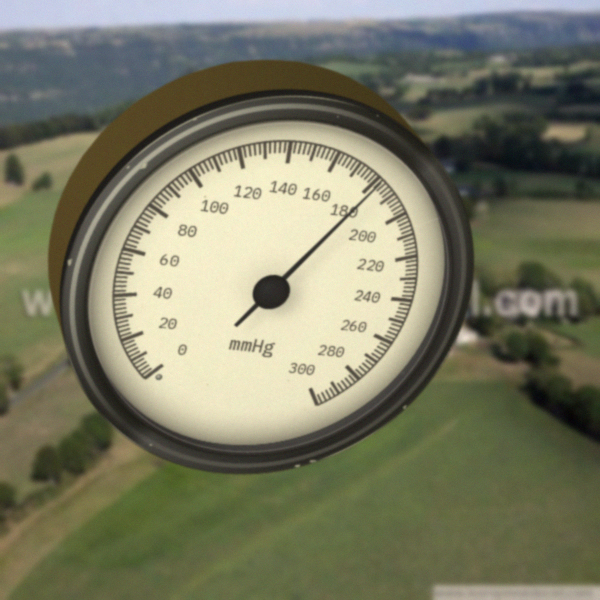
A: 180 mmHg
